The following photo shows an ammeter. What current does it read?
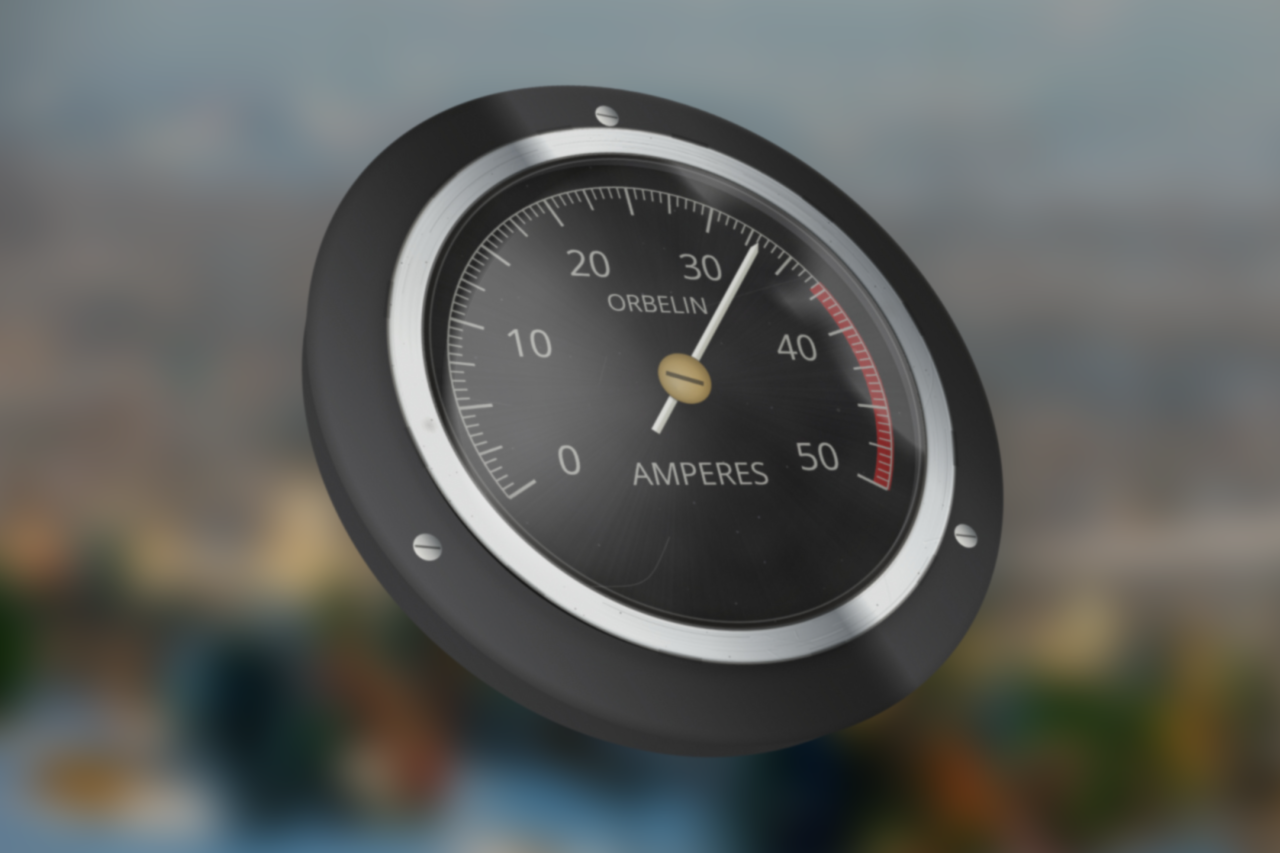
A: 33 A
